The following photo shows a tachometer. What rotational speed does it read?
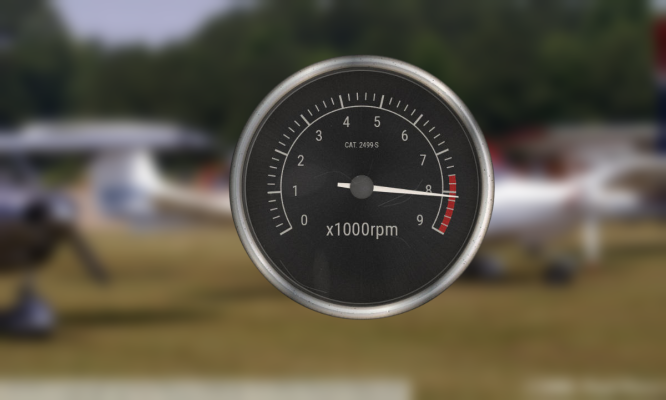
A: 8100 rpm
